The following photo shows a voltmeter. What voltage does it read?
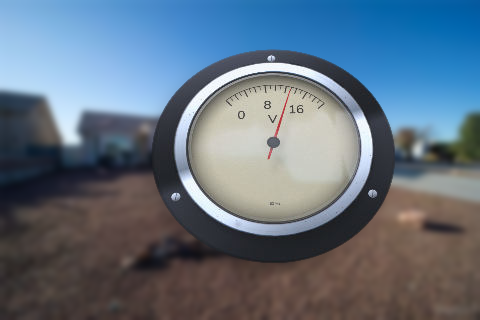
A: 13 V
